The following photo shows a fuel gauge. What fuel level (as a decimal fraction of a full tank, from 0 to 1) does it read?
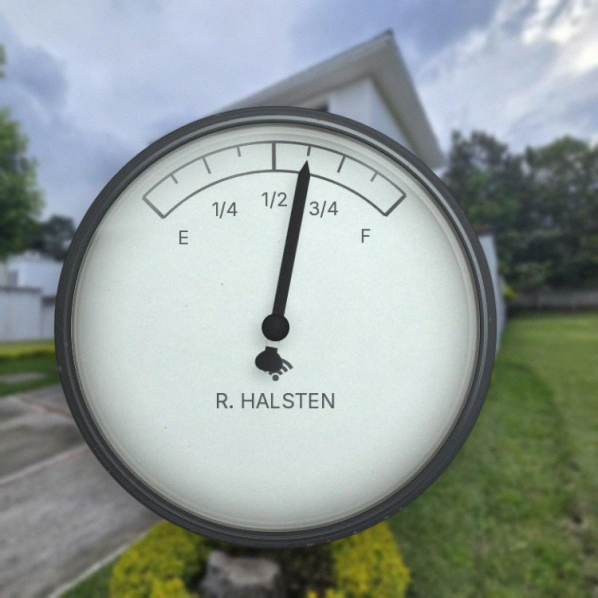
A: 0.625
